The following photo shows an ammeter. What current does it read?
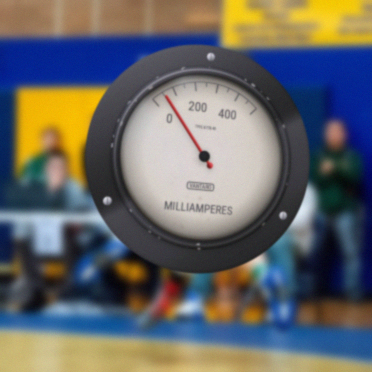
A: 50 mA
